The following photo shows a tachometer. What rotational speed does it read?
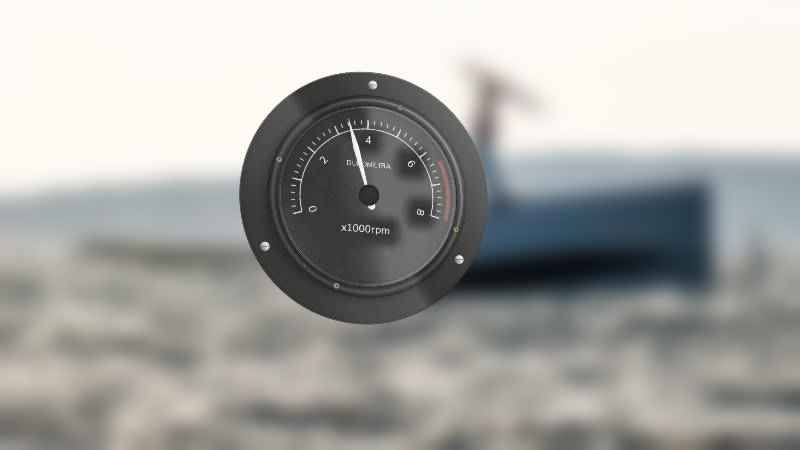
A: 3400 rpm
